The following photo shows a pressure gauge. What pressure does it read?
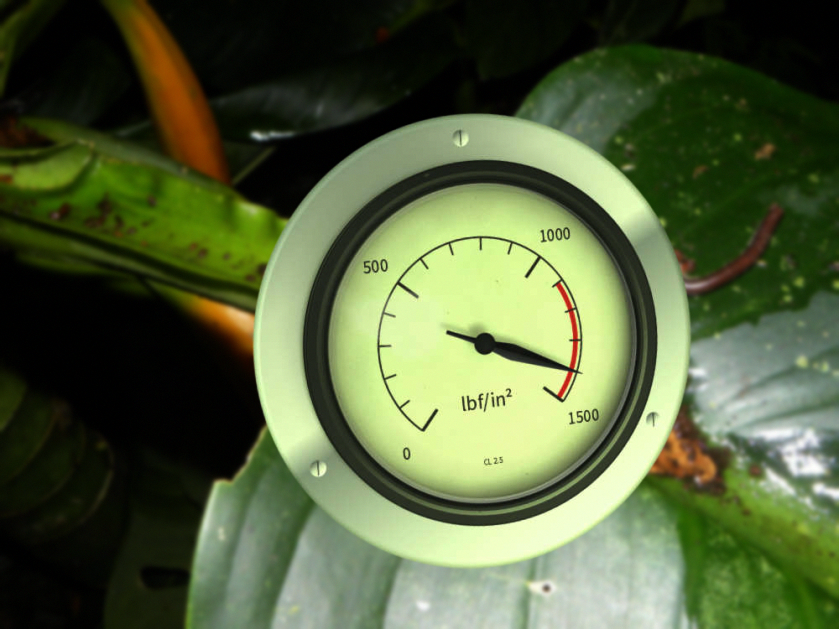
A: 1400 psi
